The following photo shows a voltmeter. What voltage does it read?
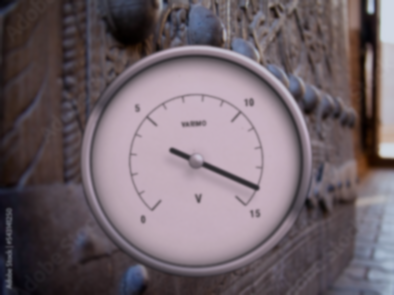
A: 14 V
